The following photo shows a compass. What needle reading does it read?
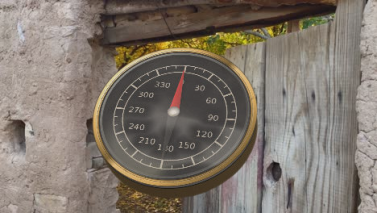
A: 0 °
